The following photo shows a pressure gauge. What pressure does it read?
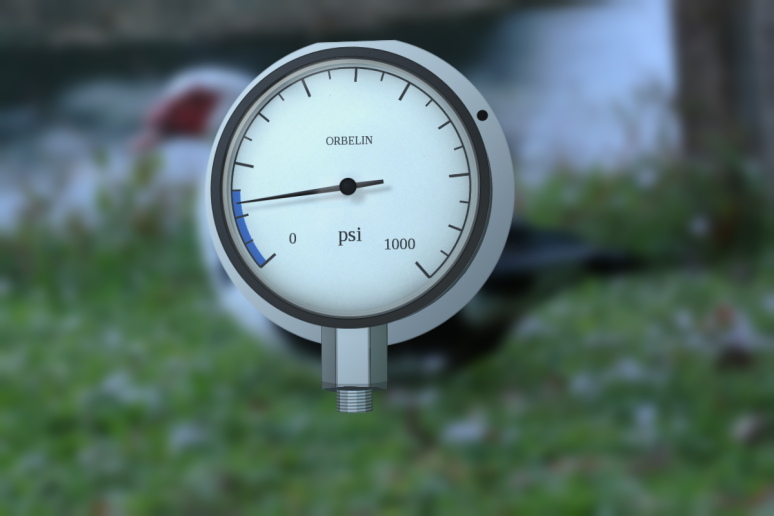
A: 125 psi
